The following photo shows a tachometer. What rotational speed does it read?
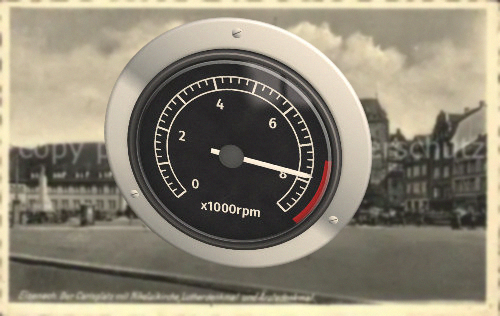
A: 7800 rpm
